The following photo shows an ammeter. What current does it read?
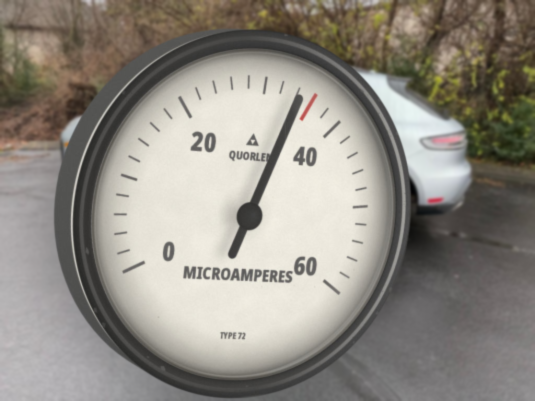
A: 34 µA
